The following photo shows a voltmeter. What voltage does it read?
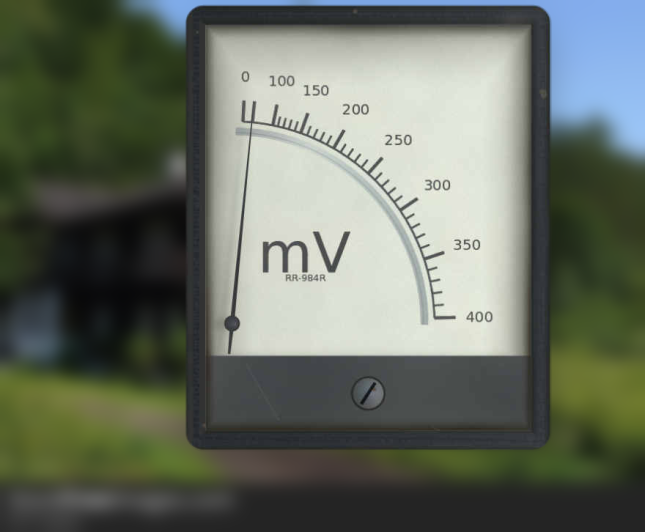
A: 50 mV
